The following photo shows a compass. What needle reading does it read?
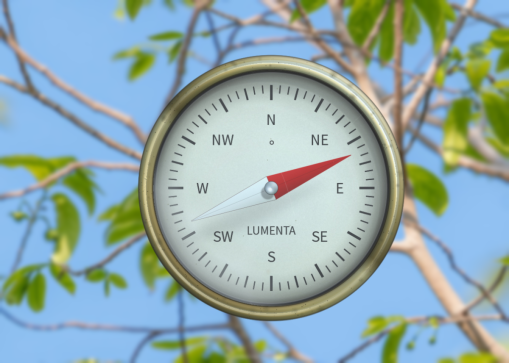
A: 67.5 °
